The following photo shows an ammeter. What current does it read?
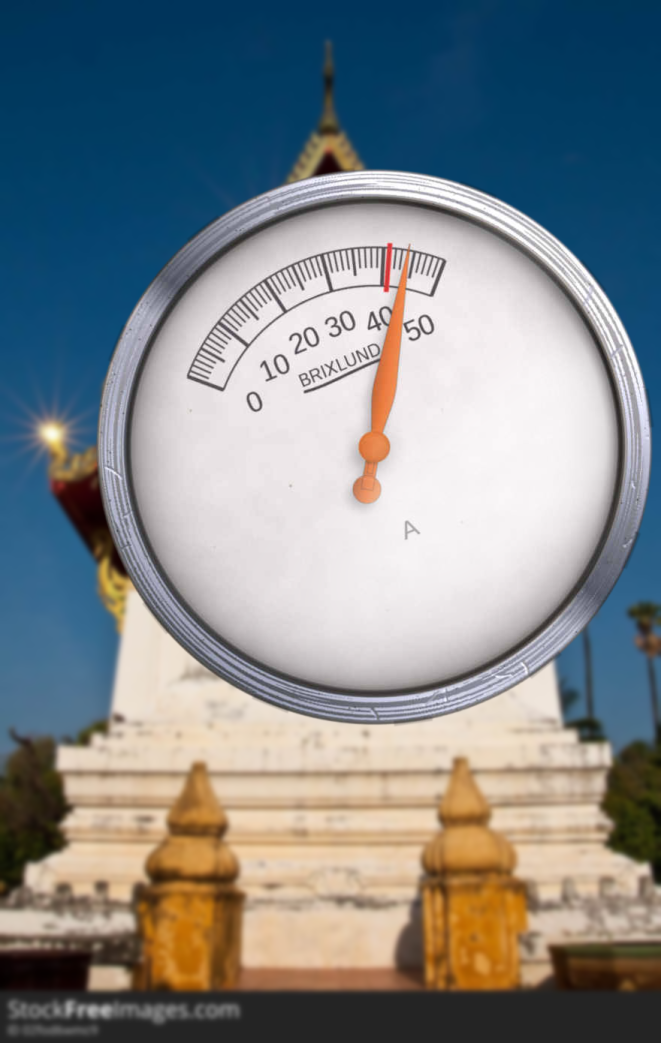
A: 44 A
